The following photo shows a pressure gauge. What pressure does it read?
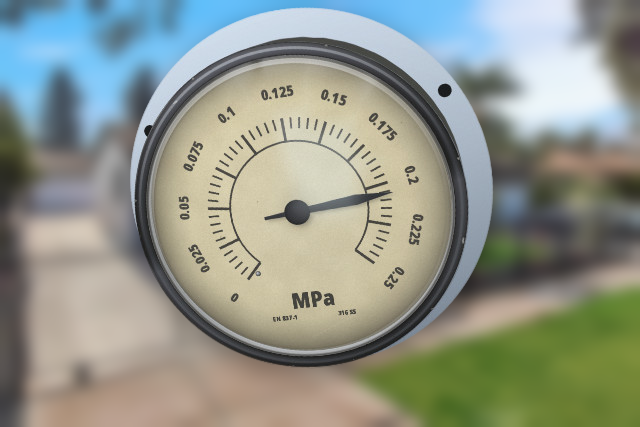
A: 0.205 MPa
